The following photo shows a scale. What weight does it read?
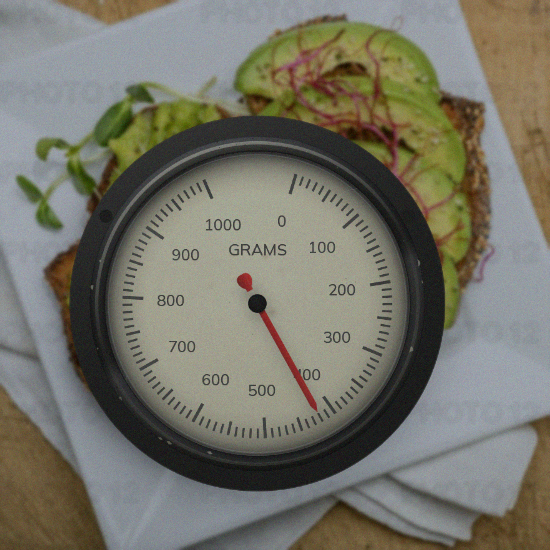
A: 420 g
